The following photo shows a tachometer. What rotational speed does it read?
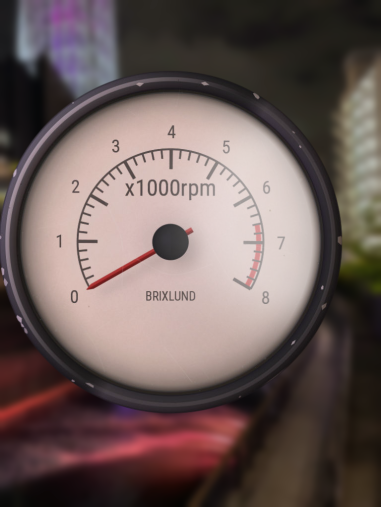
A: 0 rpm
